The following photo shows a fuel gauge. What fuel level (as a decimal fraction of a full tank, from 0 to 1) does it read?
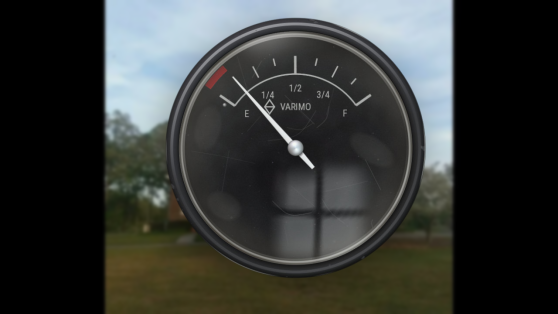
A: 0.125
